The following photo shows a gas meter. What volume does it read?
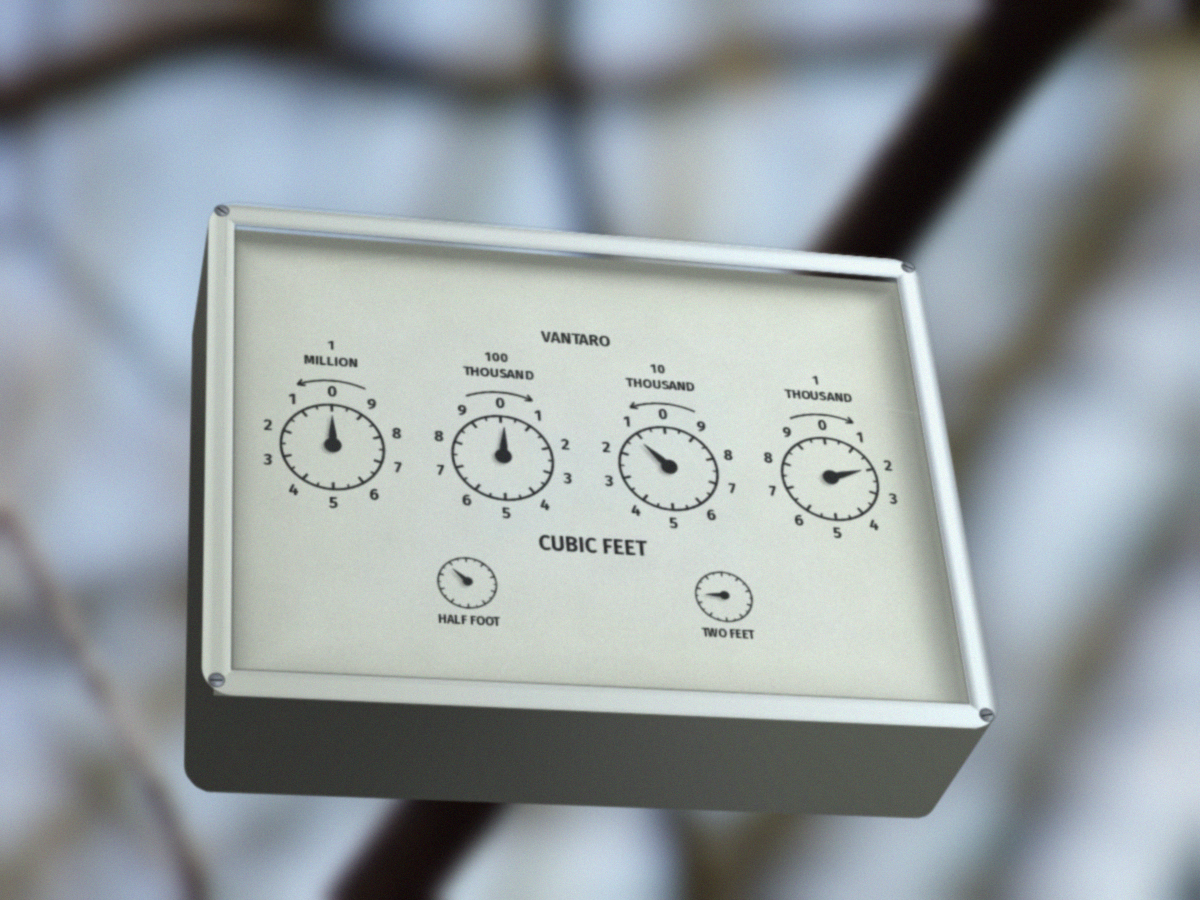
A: 1200 ft³
